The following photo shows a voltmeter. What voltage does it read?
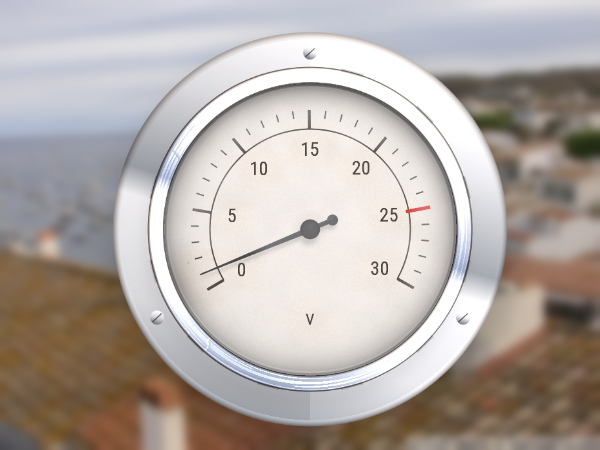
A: 1 V
